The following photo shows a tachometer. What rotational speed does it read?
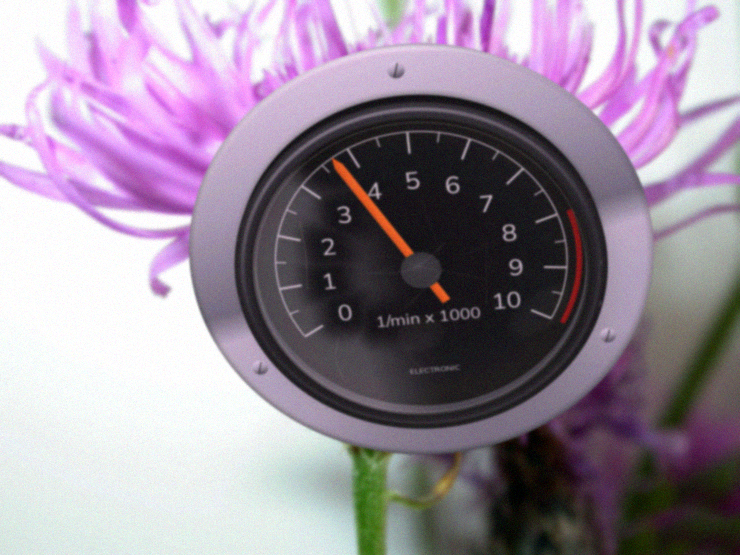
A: 3750 rpm
